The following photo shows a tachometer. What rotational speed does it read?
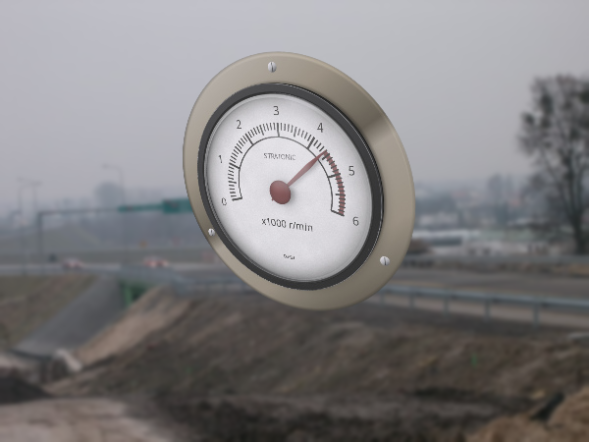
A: 4400 rpm
